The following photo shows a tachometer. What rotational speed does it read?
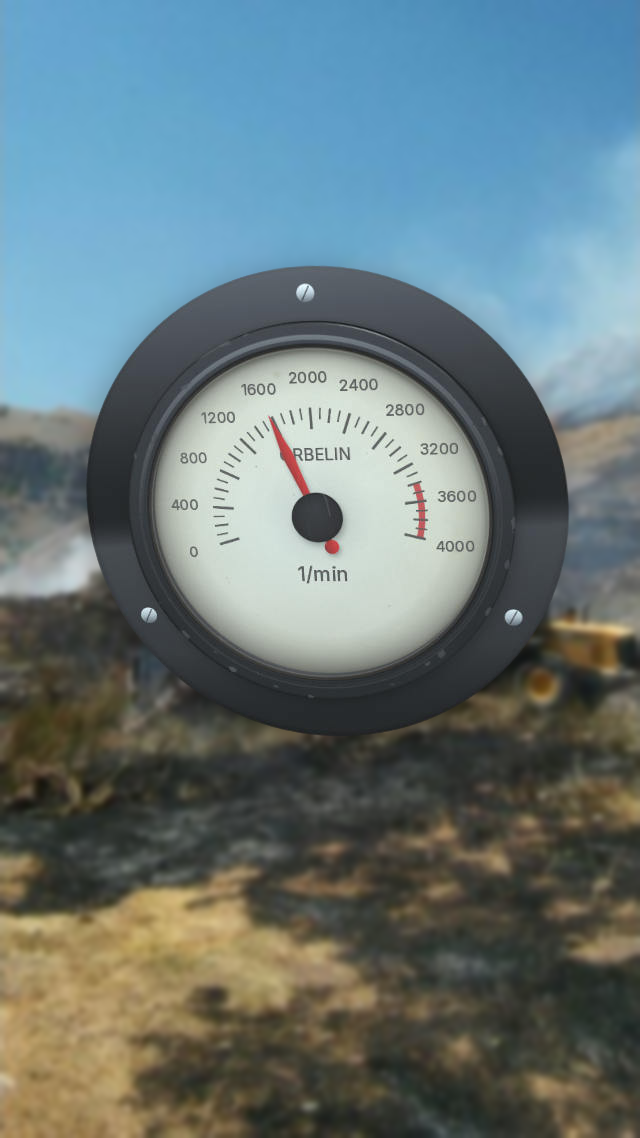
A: 1600 rpm
